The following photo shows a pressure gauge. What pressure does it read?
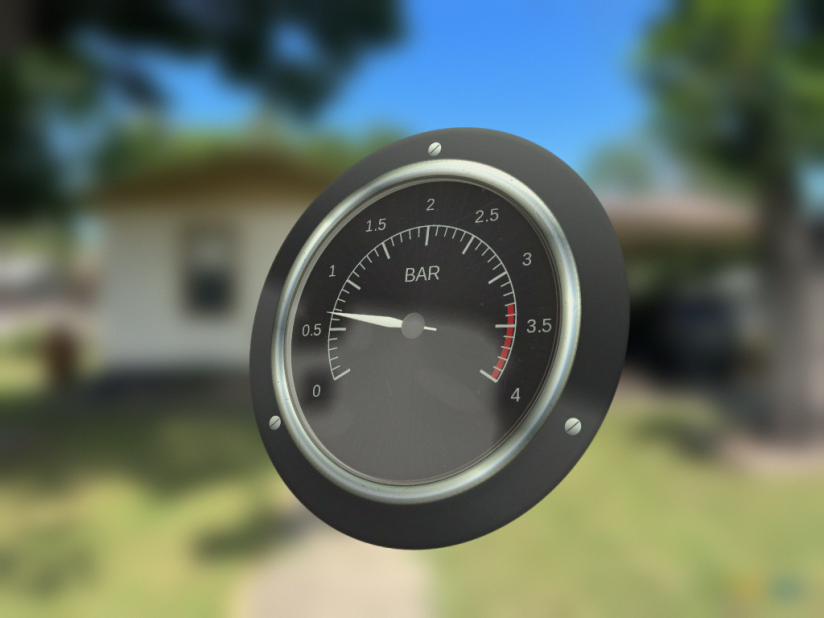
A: 0.65 bar
